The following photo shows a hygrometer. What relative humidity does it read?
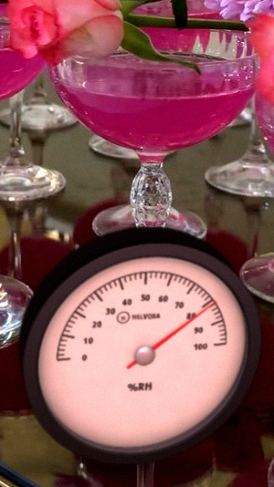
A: 80 %
